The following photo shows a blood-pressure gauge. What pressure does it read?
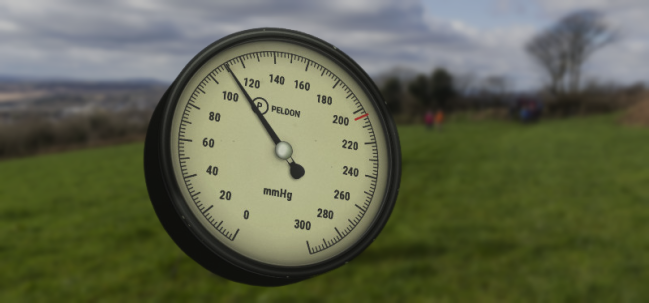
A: 110 mmHg
